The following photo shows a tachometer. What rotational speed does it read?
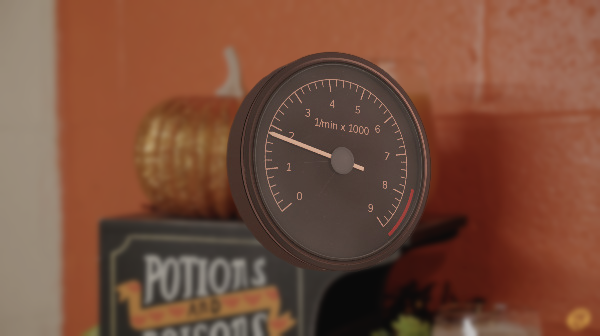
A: 1800 rpm
